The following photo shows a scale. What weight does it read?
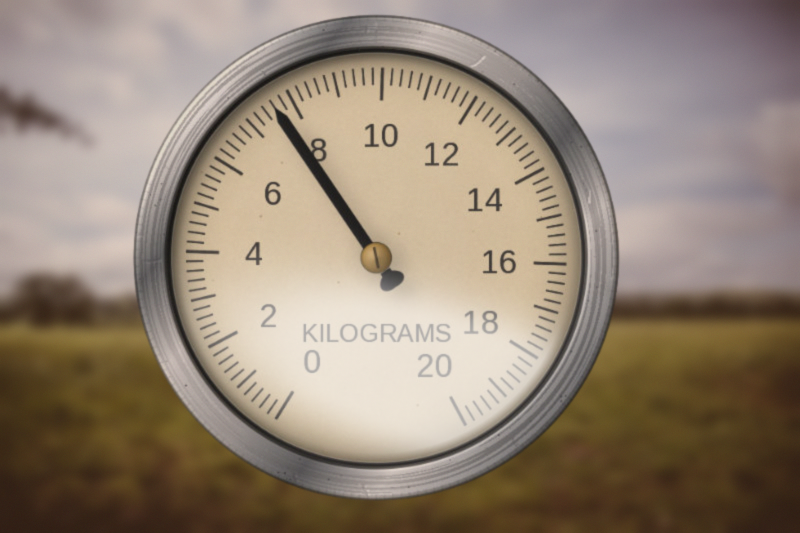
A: 7.6 kg
